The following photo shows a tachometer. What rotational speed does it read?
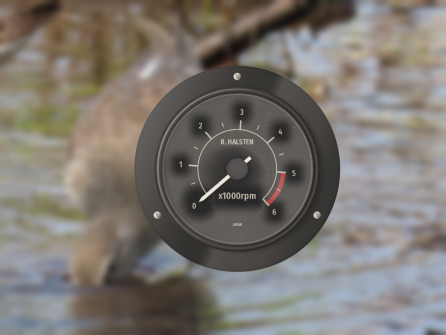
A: 0 rpm
